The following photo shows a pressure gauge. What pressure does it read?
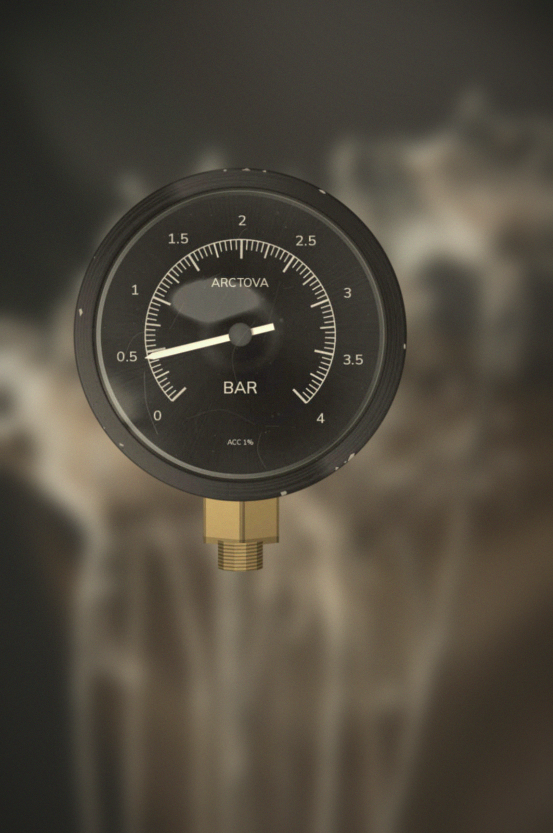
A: 0.45 bar
